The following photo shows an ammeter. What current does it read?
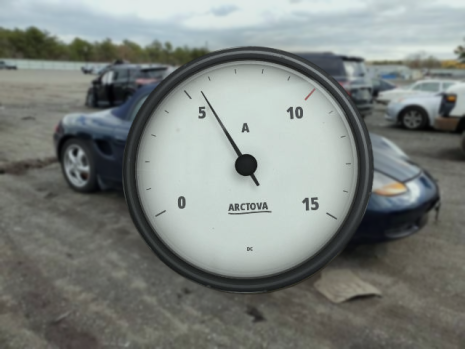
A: 5.5 A
